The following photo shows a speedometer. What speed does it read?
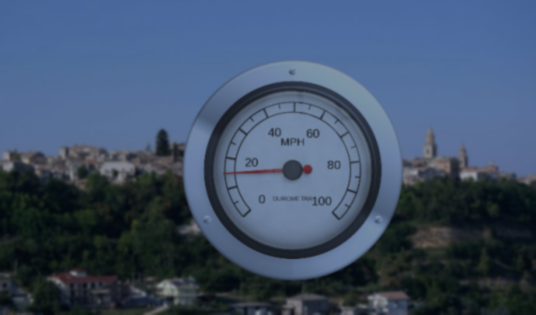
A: 15 mph
